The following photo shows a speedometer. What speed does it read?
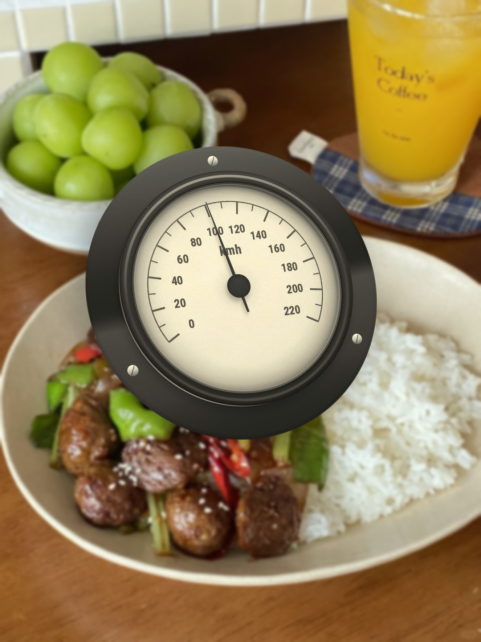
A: 100 km/h
